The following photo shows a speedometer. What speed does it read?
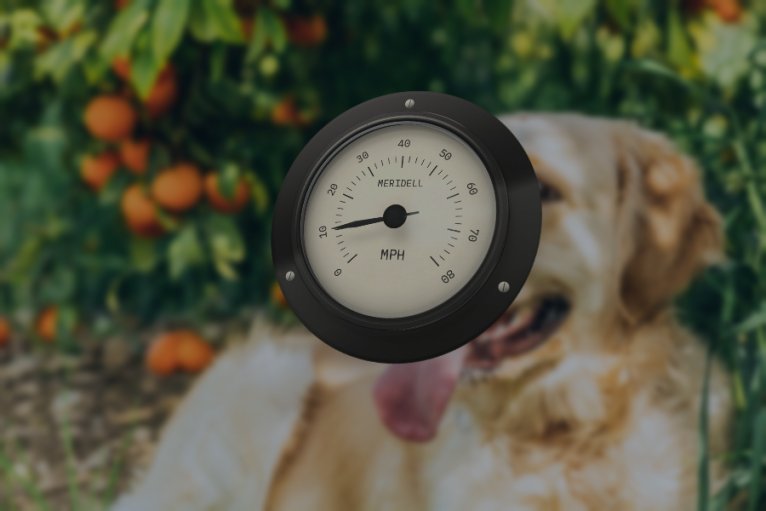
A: 10 mph
